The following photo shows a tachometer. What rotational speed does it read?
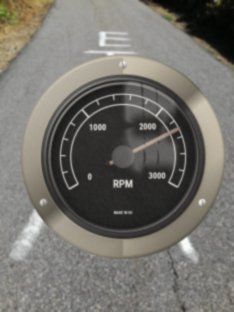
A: 2300 rpm
